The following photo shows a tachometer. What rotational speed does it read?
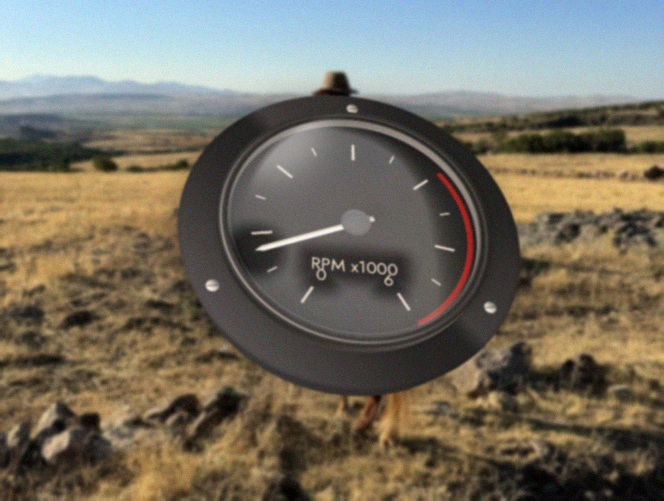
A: 750 rpm
